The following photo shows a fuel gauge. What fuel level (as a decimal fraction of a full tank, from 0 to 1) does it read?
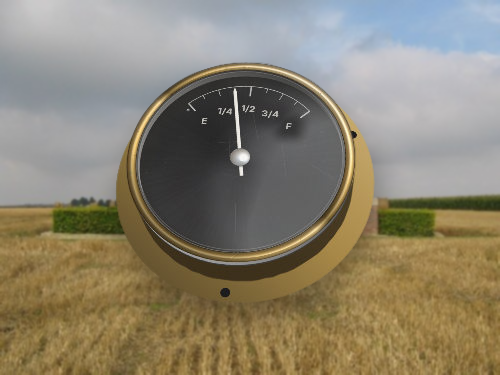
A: 0.375
